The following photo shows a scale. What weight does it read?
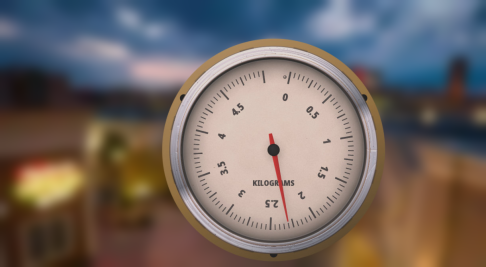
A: 2.3 kg
